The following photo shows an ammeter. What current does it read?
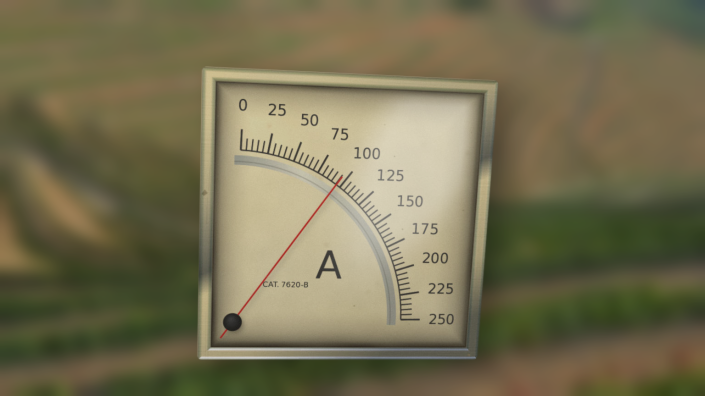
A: 95 A
